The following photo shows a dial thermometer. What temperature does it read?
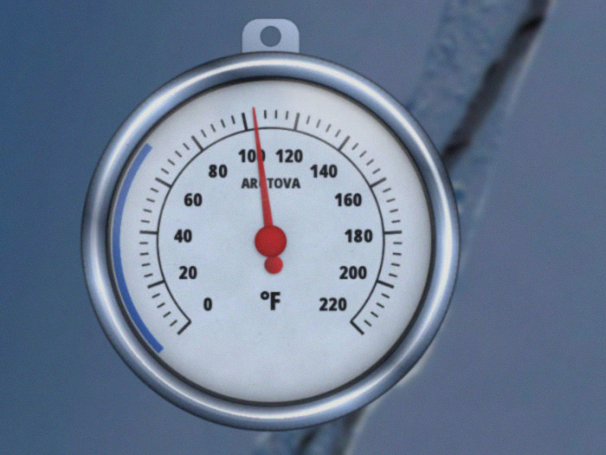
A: 104 °F
